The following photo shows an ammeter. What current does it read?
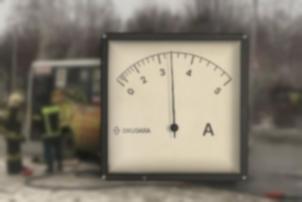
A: 3.4 A
